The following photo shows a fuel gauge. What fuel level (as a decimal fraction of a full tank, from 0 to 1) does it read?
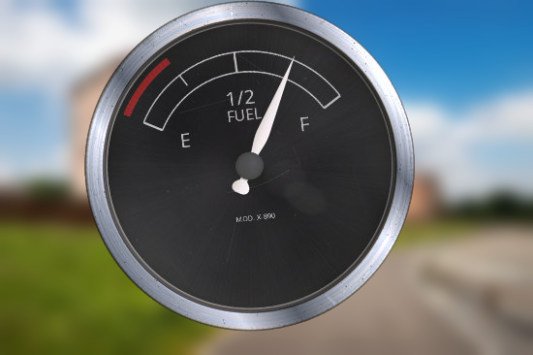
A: 0.75
